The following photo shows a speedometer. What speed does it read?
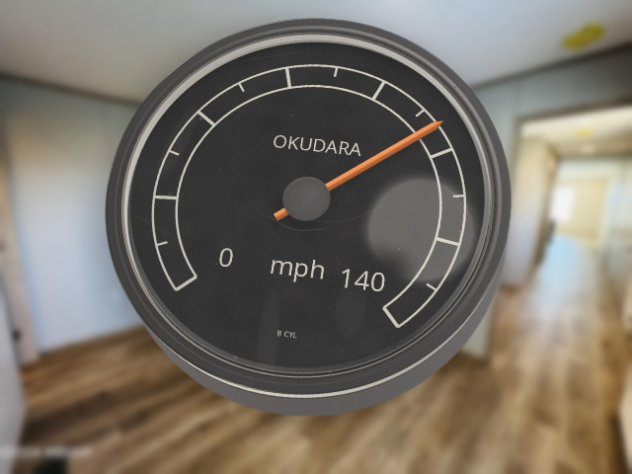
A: 95 mph
